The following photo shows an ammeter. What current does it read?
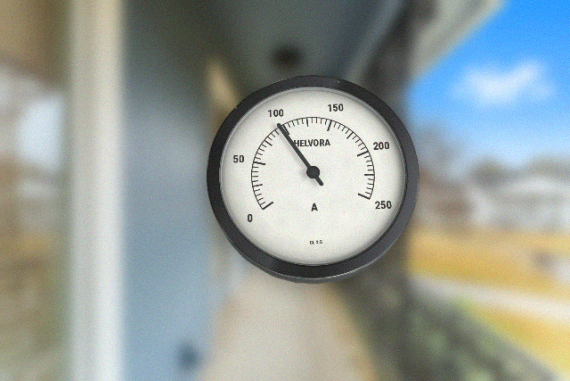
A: 95 A
